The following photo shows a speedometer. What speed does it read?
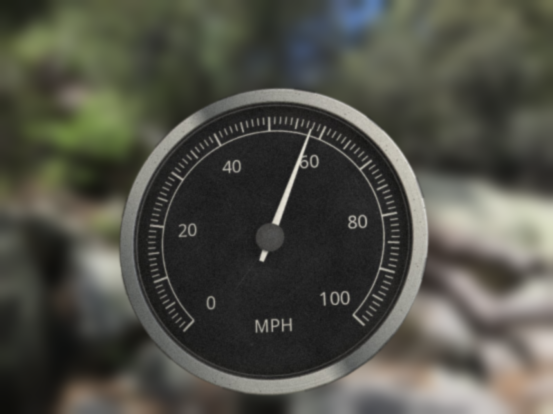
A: 58 mph
